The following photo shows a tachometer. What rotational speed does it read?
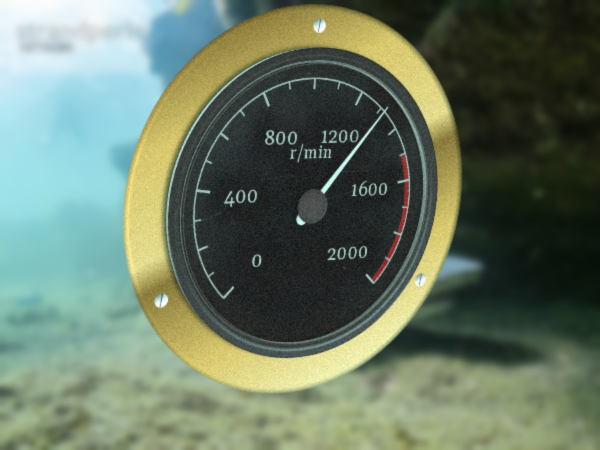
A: 1300 rpm
